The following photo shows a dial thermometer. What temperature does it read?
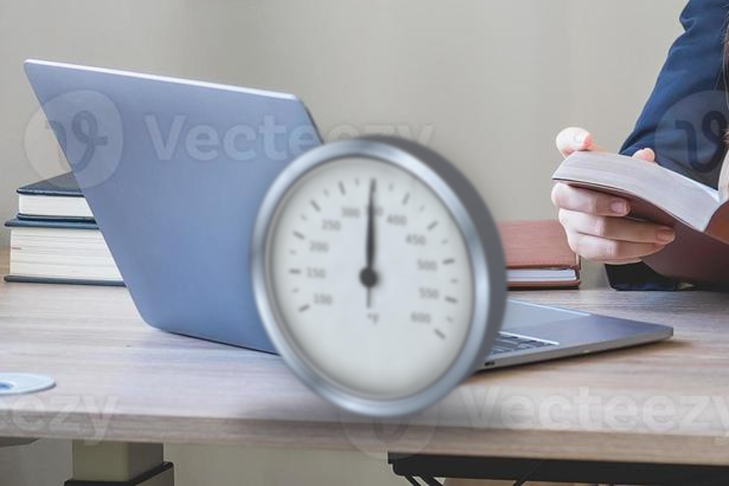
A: 350 °F
